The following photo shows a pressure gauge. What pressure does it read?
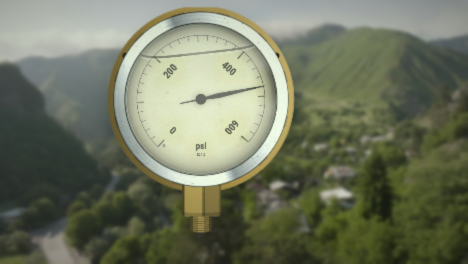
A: 480 psi
